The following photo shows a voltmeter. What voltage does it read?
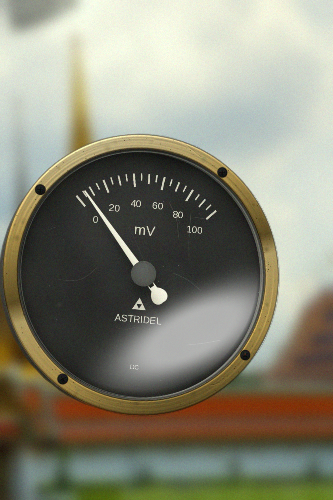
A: 5 mV
